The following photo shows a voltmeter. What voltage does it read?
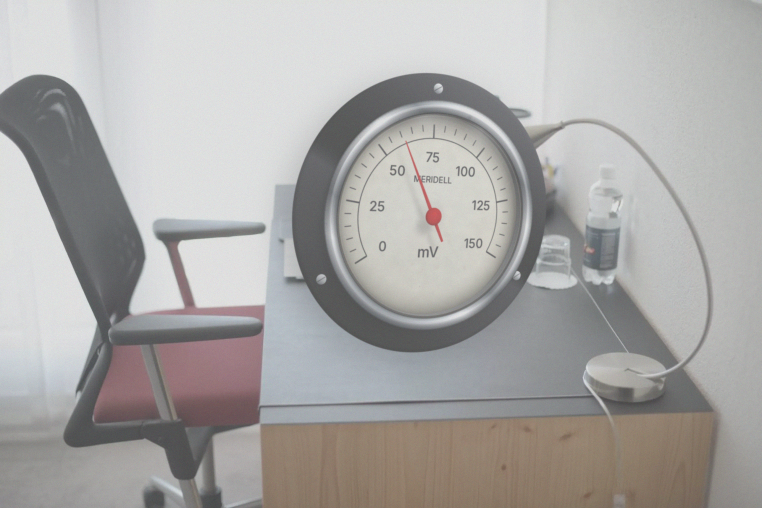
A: 60 mV
